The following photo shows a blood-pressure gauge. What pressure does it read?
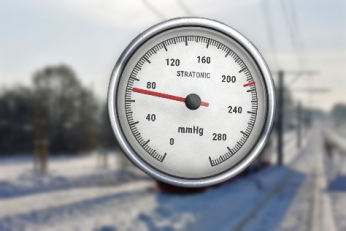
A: 70 mmHg
